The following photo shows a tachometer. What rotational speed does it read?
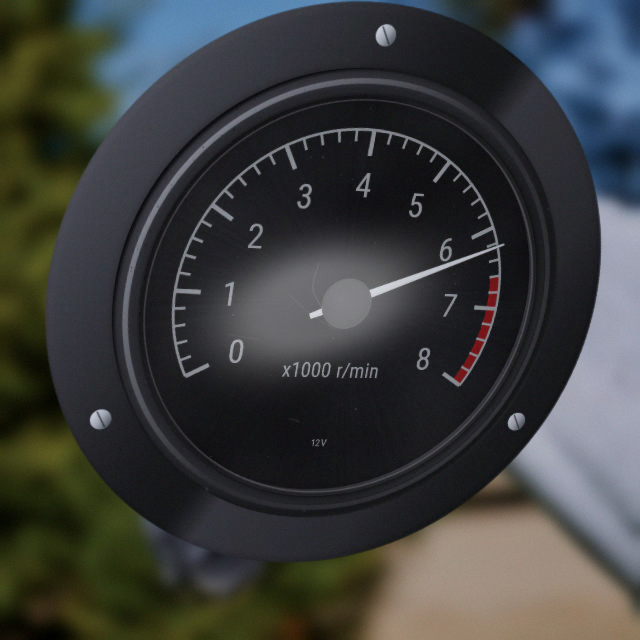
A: 6200 rpm
